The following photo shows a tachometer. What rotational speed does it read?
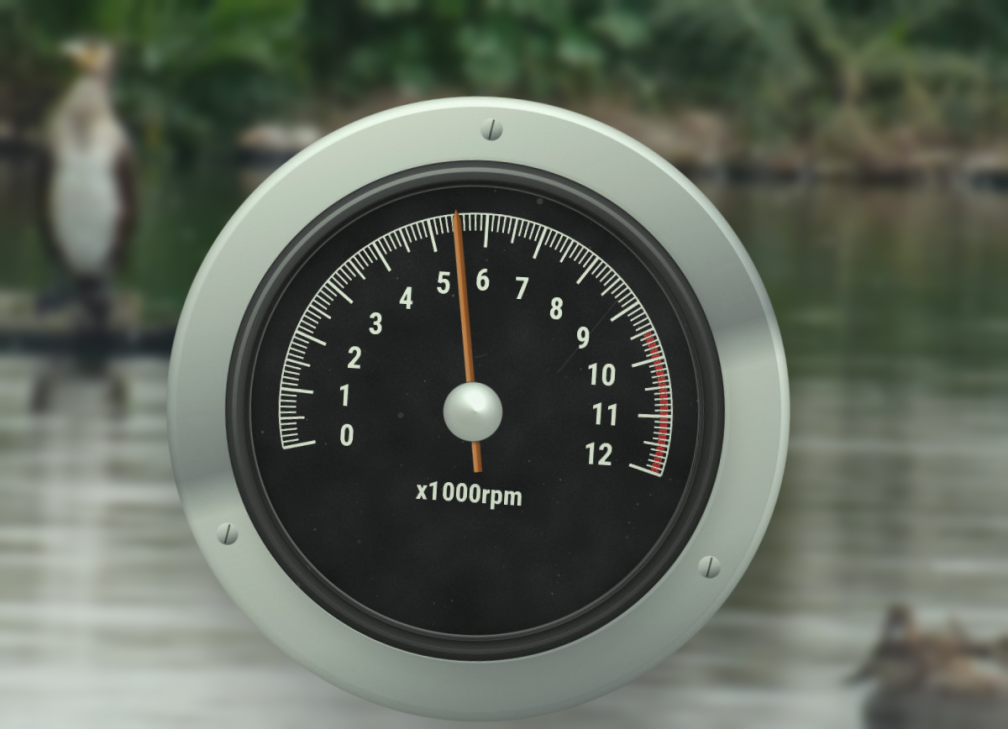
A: 5500 rpm
